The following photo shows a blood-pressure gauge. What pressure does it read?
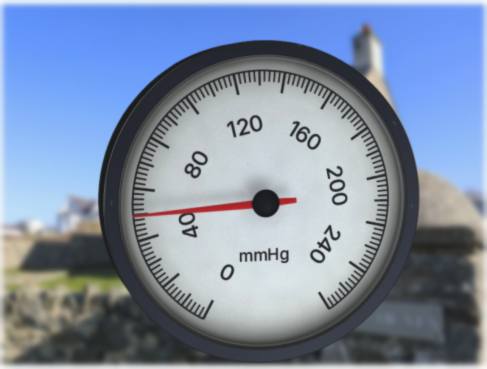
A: 50 mmHg
